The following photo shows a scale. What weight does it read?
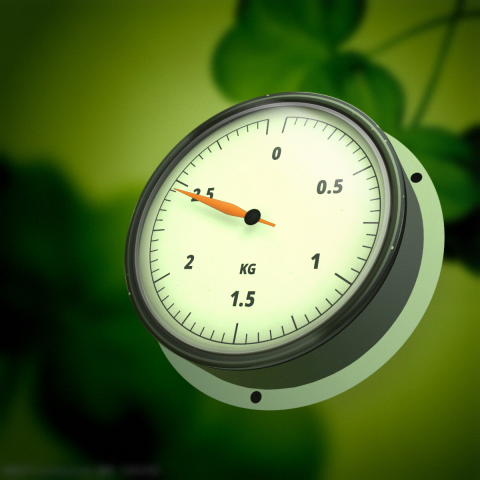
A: 2.45 kg
